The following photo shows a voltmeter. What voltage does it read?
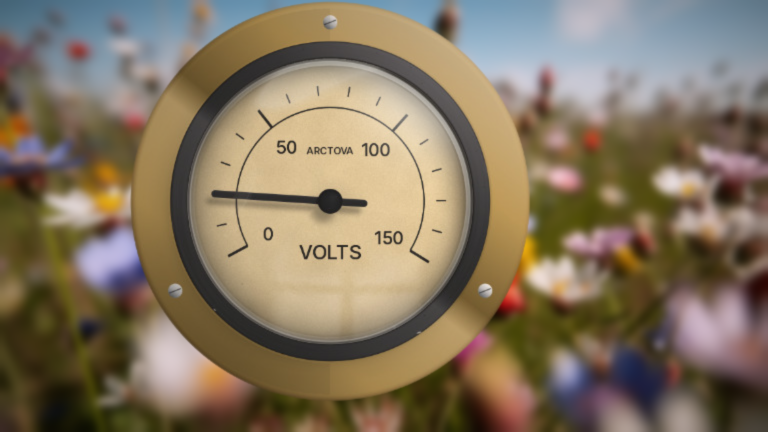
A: 20 V
